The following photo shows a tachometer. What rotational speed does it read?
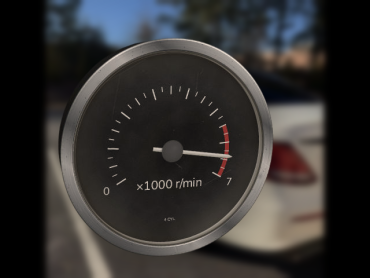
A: 6375 rpm
